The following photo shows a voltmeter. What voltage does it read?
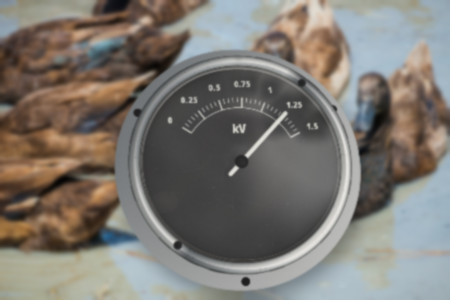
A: 1.25 kV
